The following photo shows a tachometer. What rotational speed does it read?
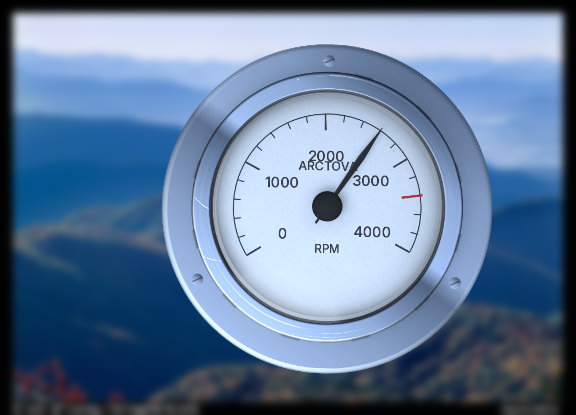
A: 2600 rpm
